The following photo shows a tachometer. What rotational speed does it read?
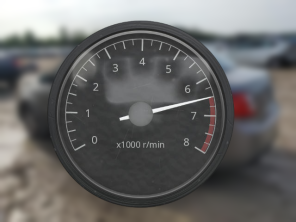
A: 6500 rpm
